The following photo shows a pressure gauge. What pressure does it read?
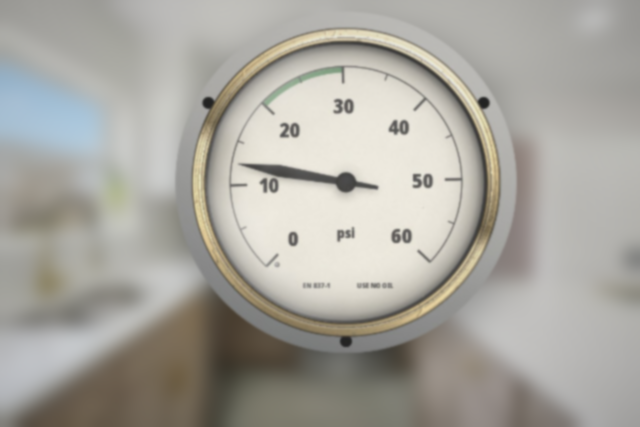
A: 12.5 psi
